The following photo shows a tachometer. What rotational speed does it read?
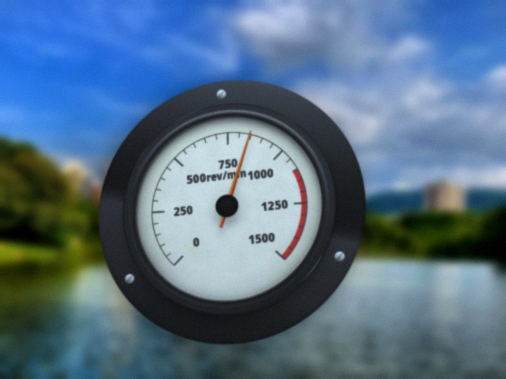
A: 850 rpm
